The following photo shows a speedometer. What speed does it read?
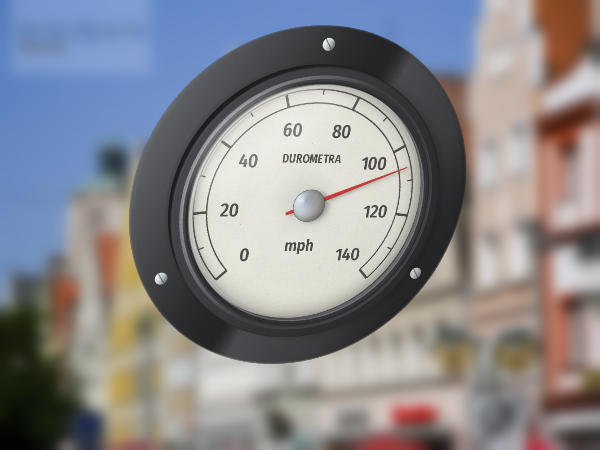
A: 105 mph
